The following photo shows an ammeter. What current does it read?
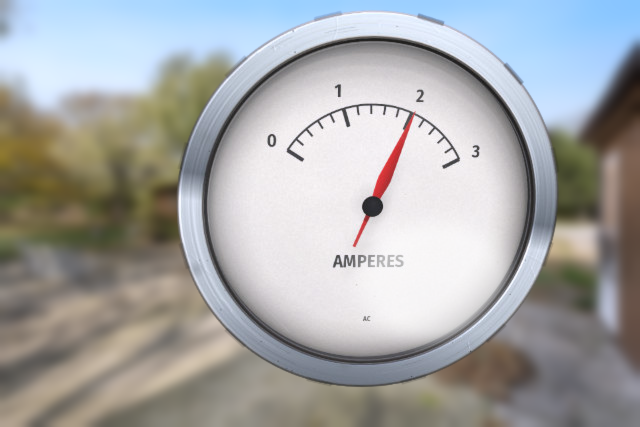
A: 2 A
